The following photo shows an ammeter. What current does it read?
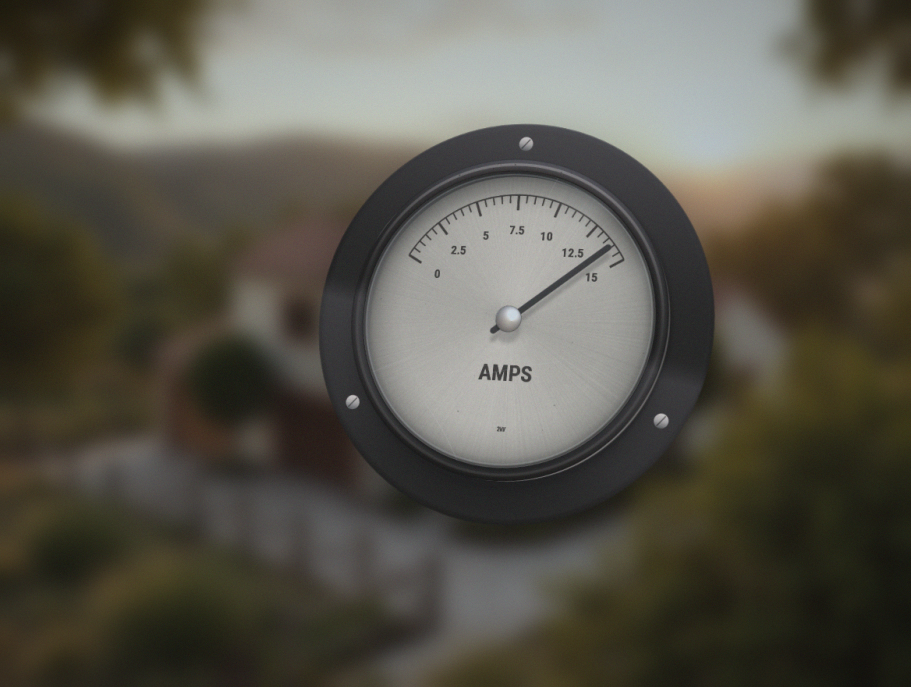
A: 14 A
